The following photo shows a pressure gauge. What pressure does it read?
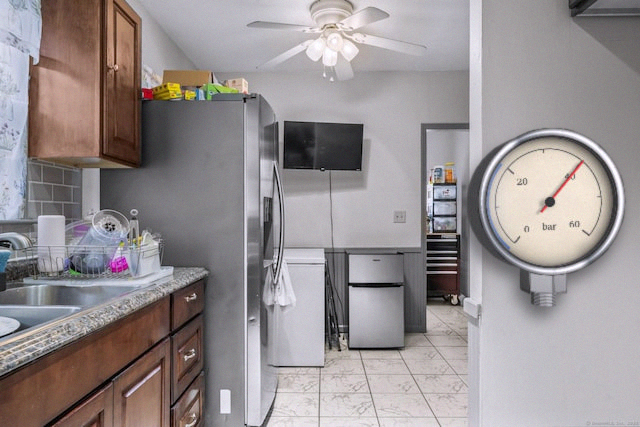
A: 40 bar
